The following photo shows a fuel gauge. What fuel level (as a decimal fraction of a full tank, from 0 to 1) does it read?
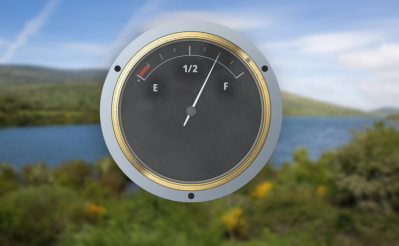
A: 0.75
